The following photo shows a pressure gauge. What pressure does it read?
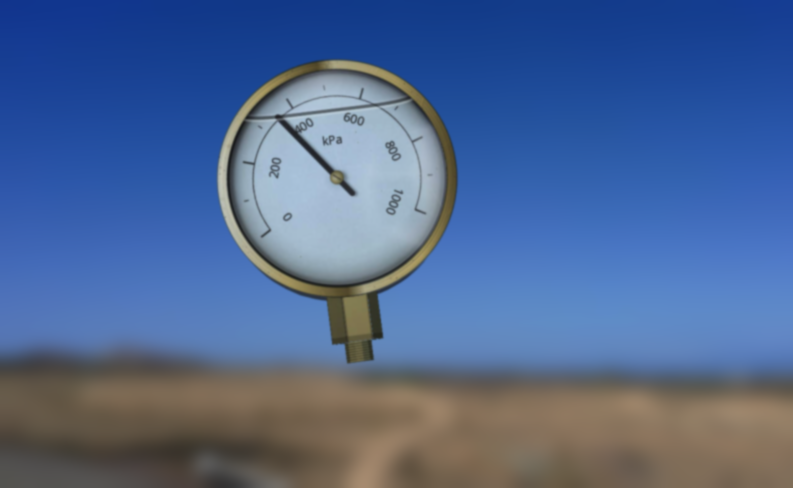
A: 350 kPa
